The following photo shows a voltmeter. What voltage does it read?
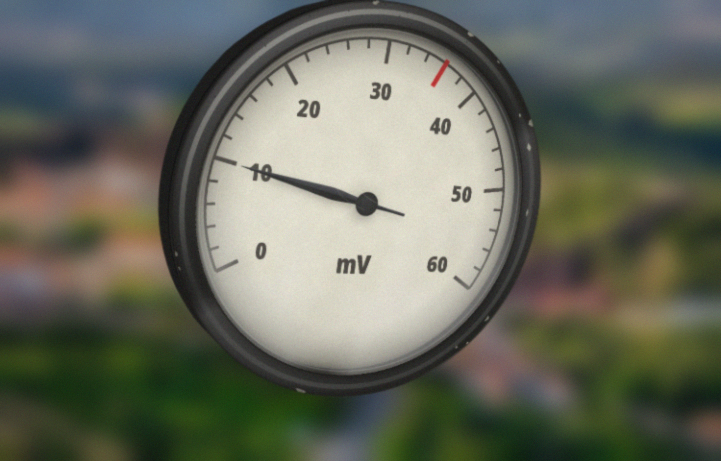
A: 10 mV
